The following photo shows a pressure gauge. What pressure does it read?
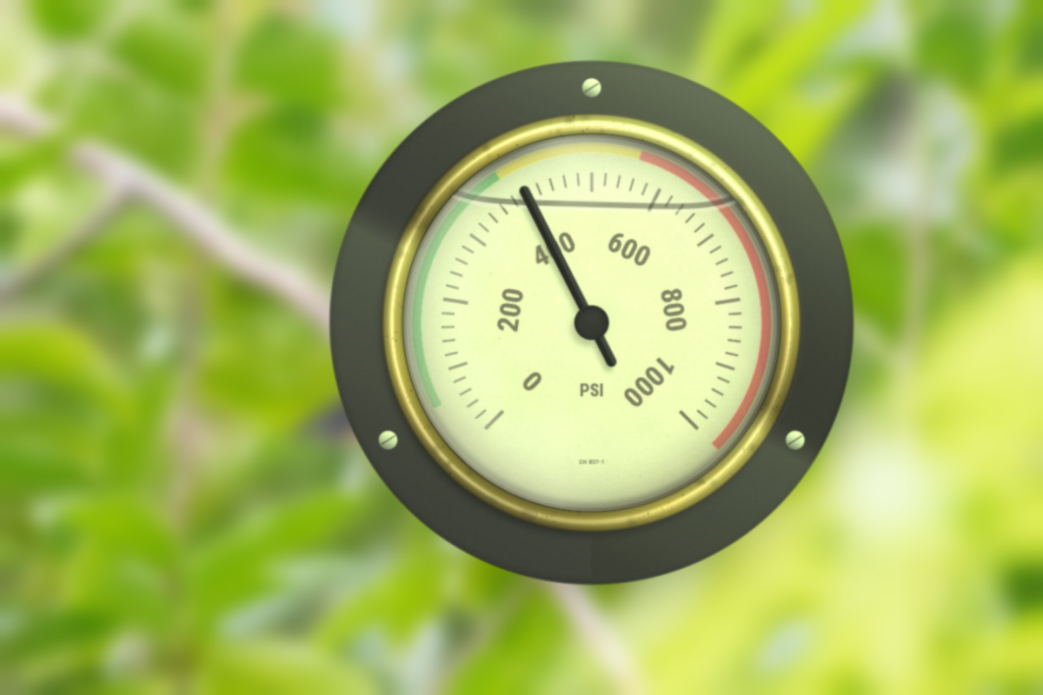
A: 400 psi
